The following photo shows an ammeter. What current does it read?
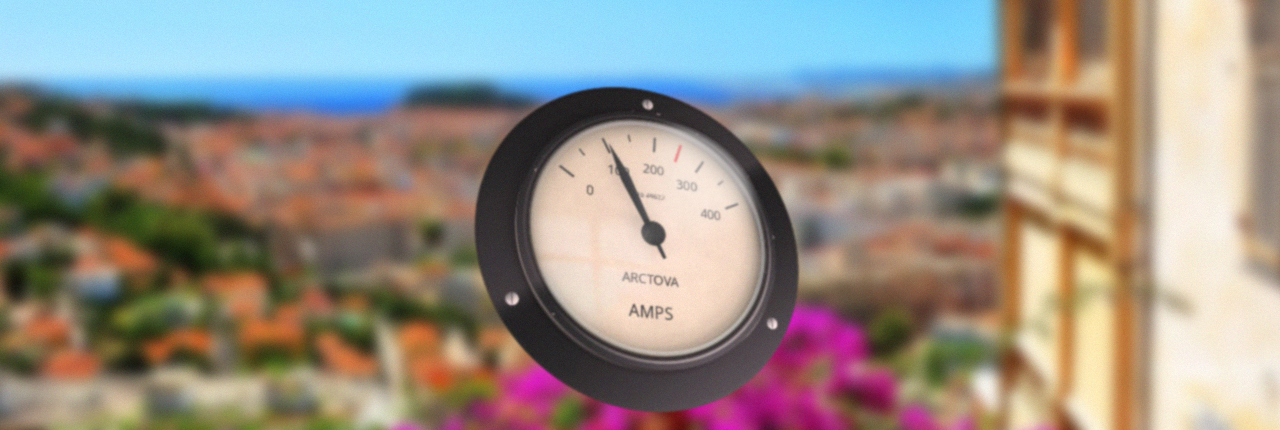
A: 100 A
